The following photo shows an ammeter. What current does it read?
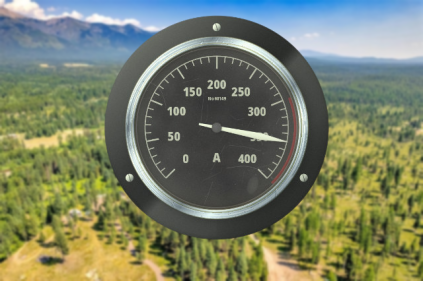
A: 350 A
